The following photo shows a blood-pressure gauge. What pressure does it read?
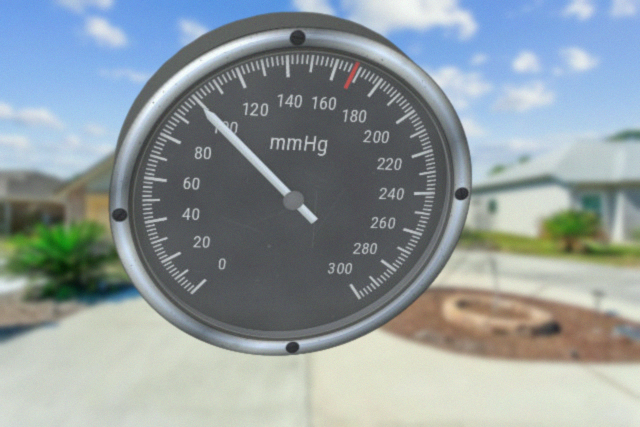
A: 100 mmHg
